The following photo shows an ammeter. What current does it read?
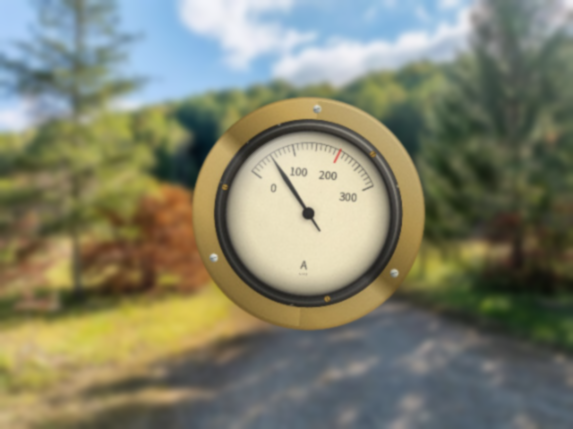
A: 50 A
